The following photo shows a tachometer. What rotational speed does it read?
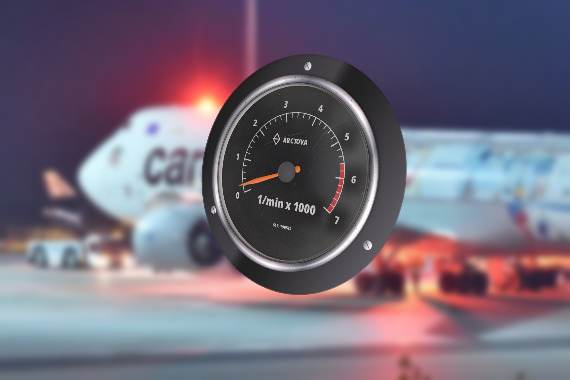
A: 200 rpm
